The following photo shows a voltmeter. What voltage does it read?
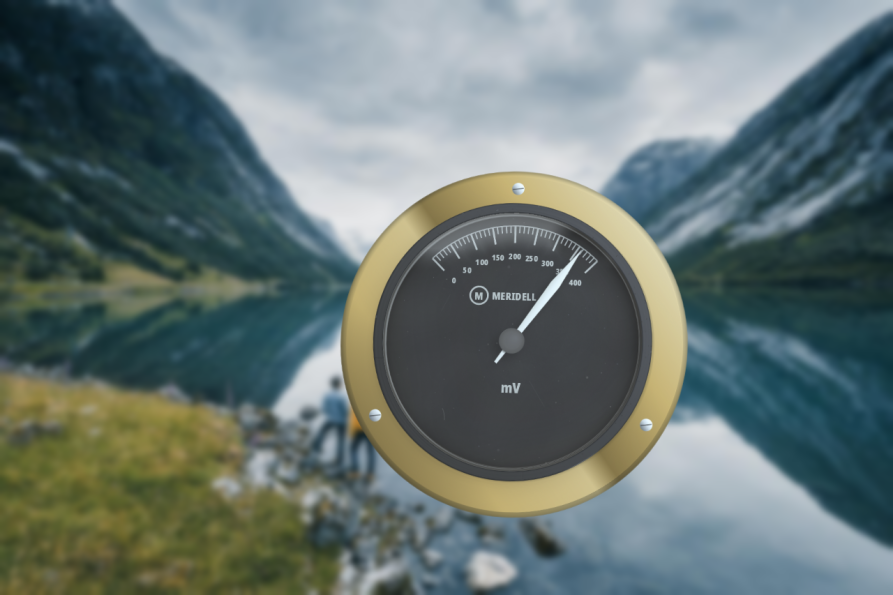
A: 360 mV
